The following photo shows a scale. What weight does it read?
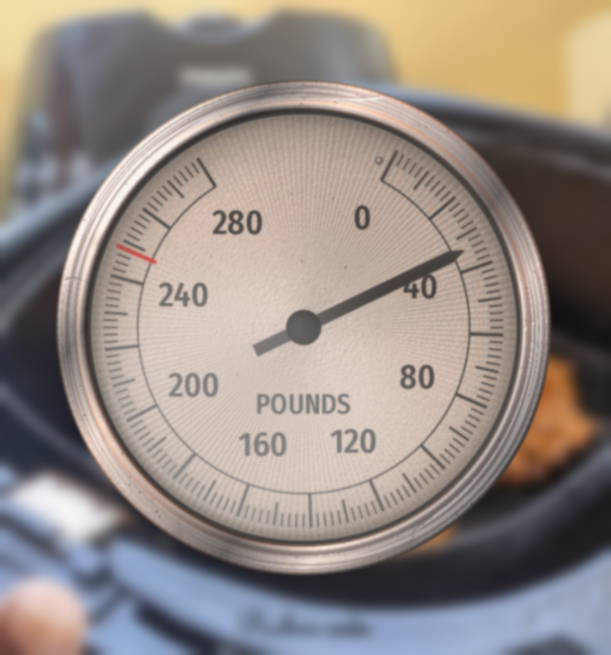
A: 34 lb
